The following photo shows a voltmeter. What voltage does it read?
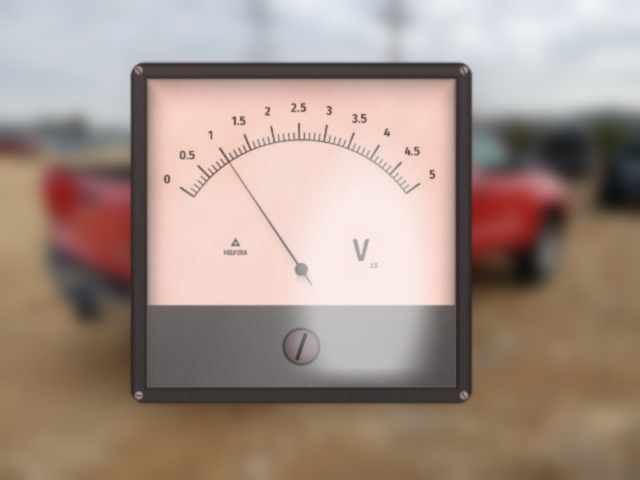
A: 1 V
